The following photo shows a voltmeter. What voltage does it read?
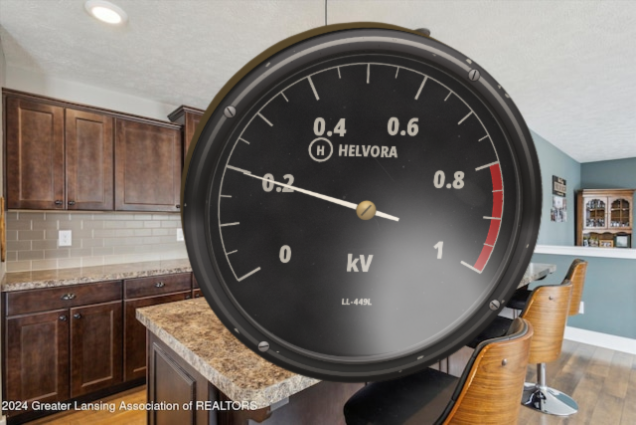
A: 0.2 kV
